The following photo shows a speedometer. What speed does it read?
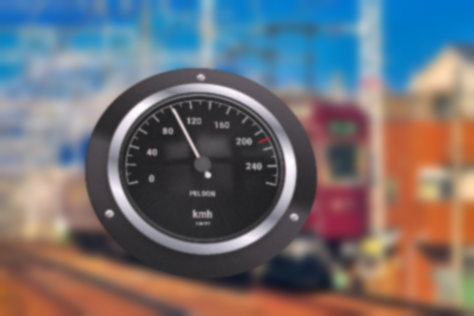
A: 100 km/h
